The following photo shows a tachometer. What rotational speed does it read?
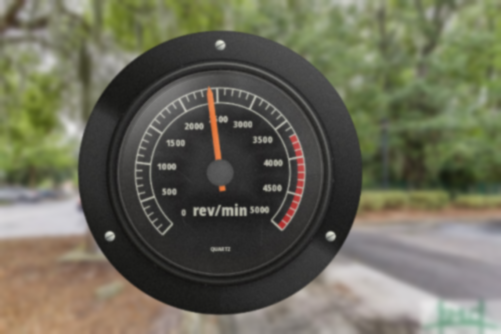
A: 2400 rpm
